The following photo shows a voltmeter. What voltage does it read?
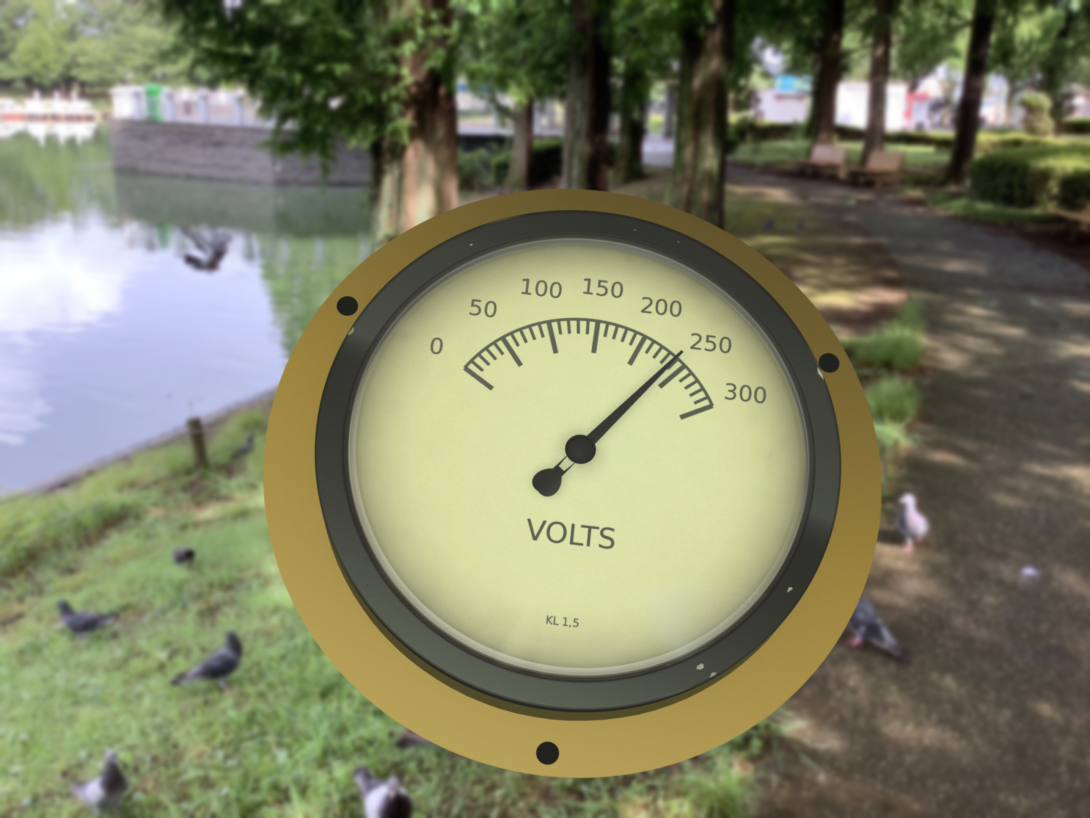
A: 240 V
